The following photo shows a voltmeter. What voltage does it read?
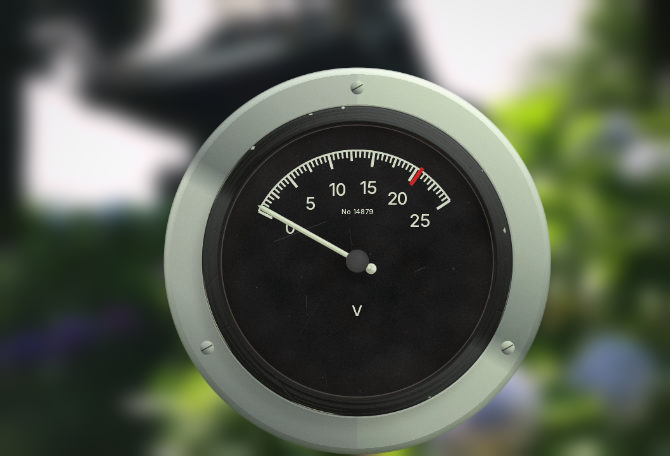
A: 0.5 V
